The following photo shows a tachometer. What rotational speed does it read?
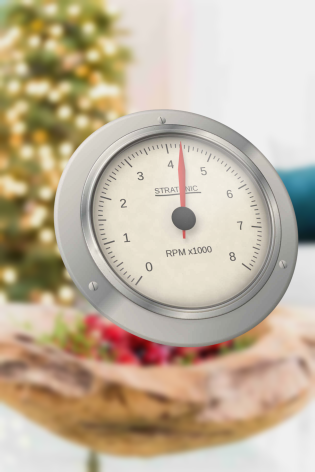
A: 4300 rpm
